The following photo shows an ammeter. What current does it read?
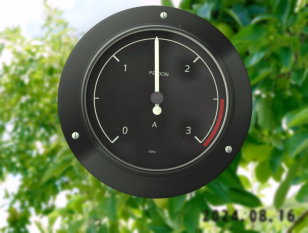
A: 1.5 A
